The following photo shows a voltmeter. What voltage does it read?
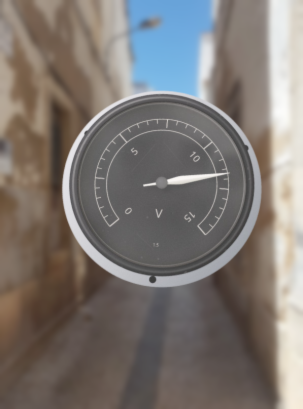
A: 11.75 V
